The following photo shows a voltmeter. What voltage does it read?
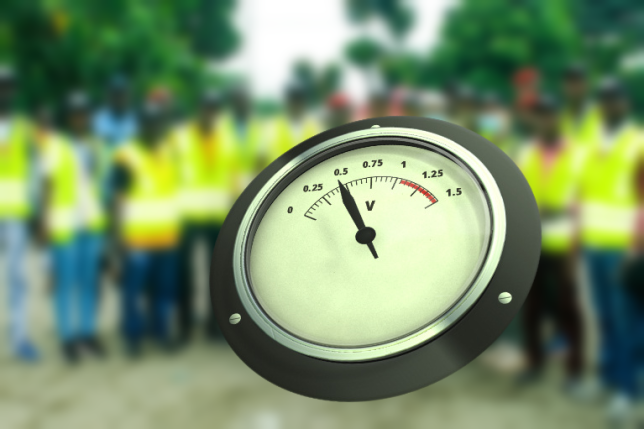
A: 0.45 V
